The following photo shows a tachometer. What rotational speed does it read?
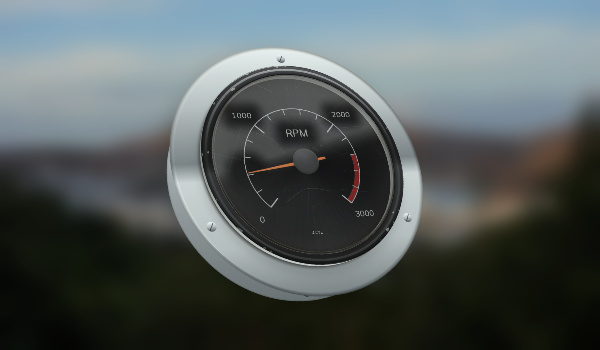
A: 400 rpm
